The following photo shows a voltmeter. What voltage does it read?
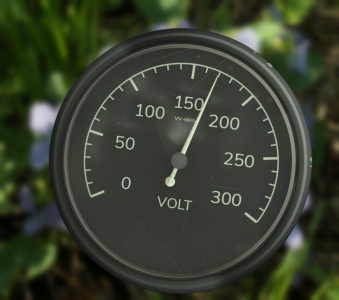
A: 170 V
